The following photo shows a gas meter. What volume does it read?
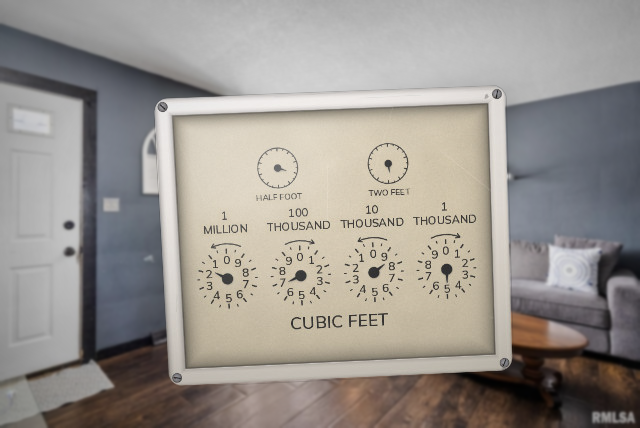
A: 168500 ft³
